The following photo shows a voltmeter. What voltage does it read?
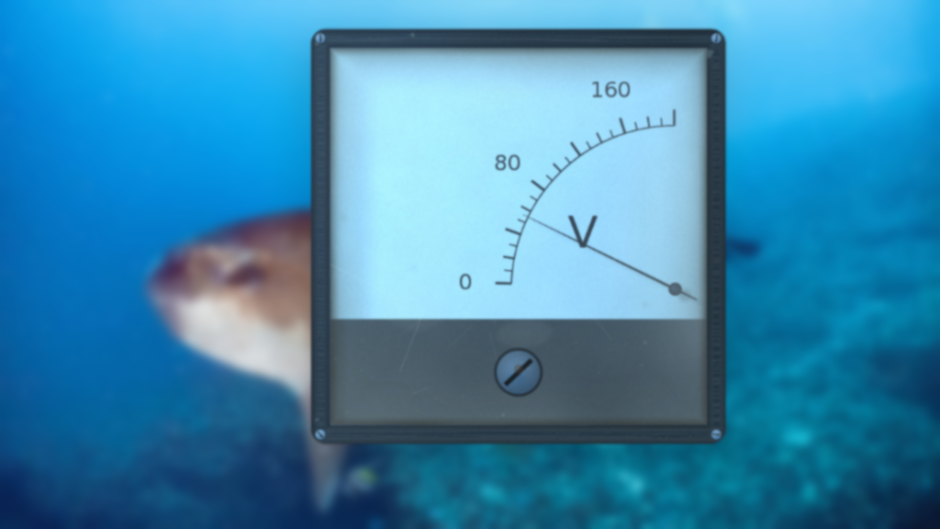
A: 55 V
